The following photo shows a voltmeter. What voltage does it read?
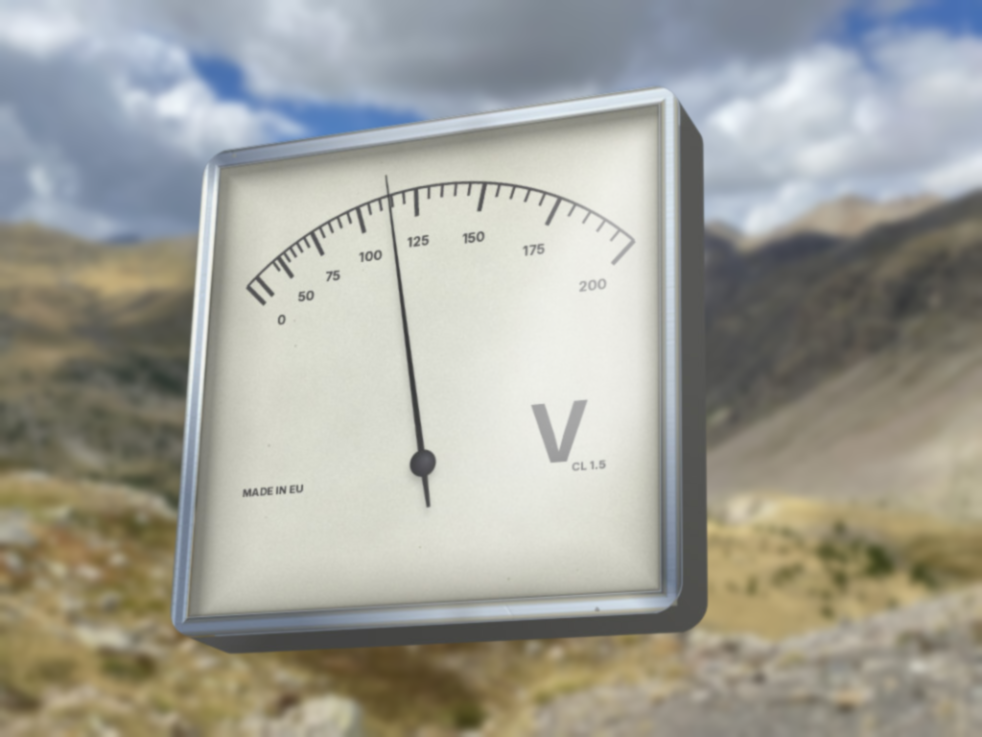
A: 115 V
